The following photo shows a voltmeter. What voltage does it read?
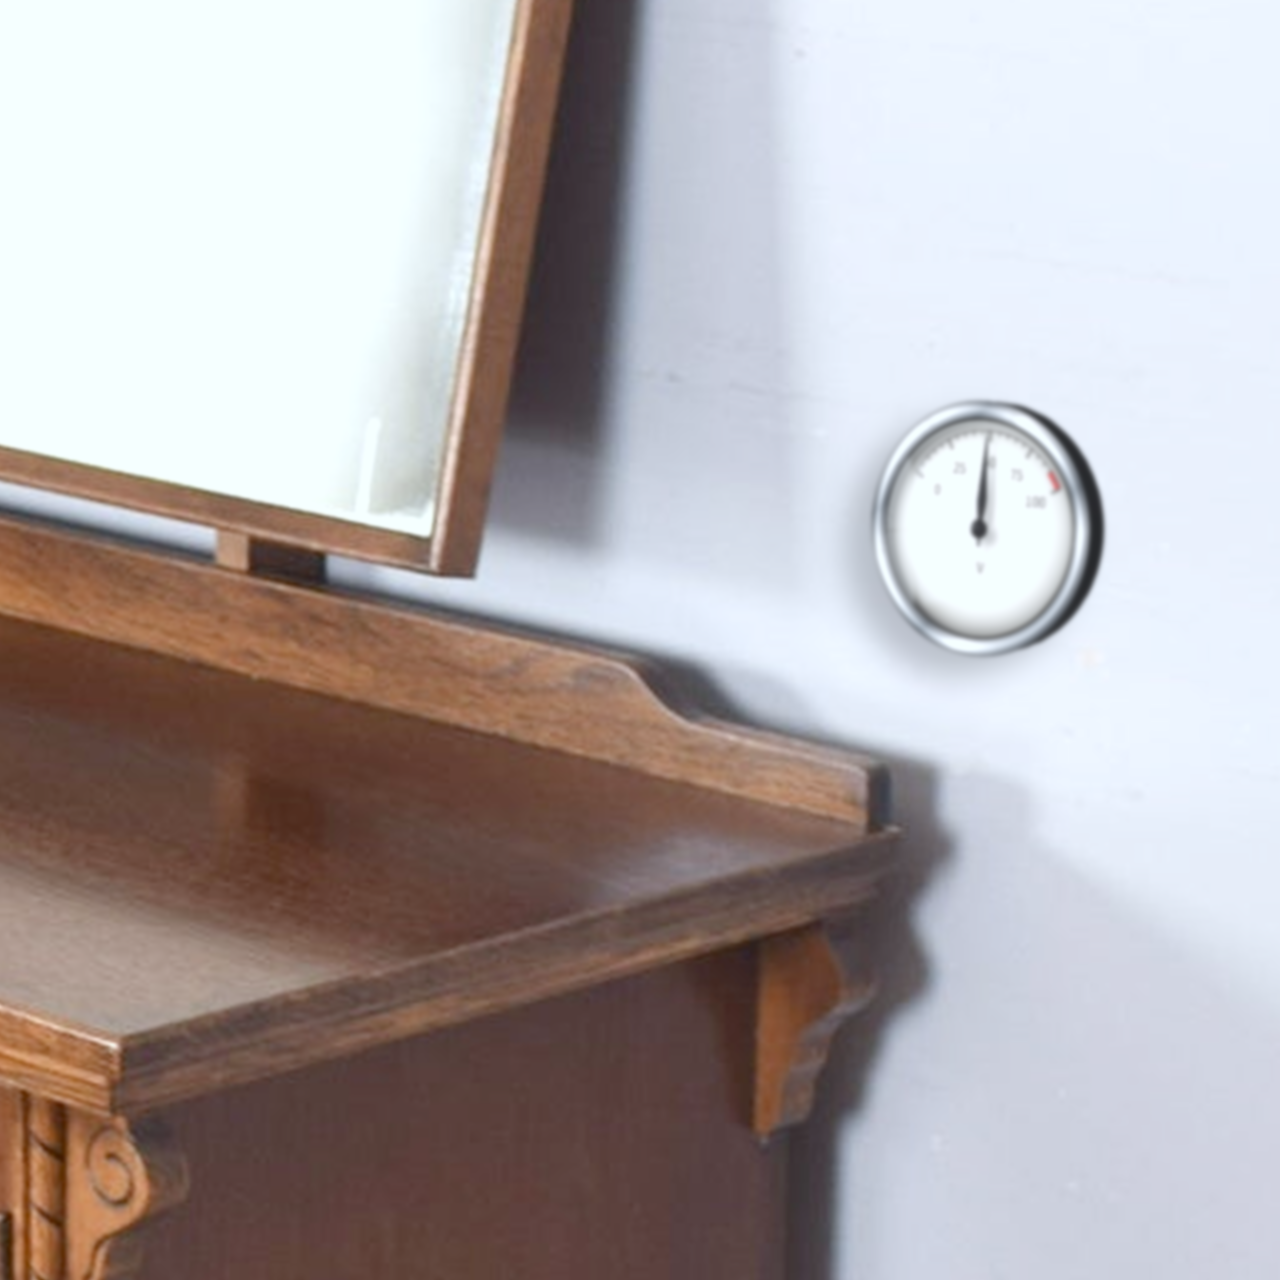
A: 50 V
